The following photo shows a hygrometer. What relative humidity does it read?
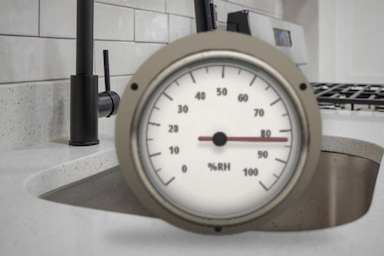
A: 82.5 %
